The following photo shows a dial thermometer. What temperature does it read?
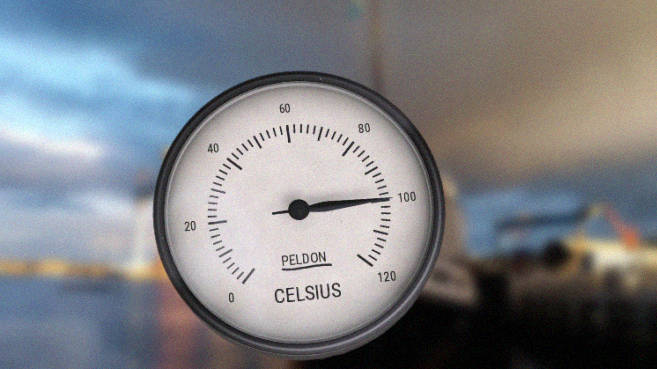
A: 100 °C
